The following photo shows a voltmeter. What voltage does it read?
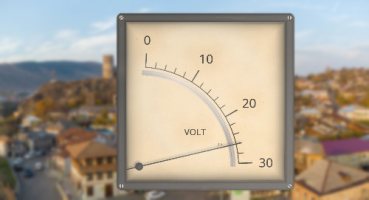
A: 26 V
